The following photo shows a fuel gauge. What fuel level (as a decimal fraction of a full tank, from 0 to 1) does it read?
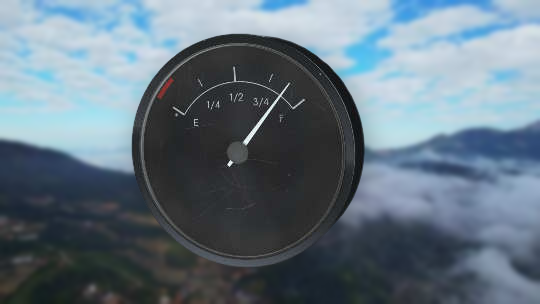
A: 0.875
